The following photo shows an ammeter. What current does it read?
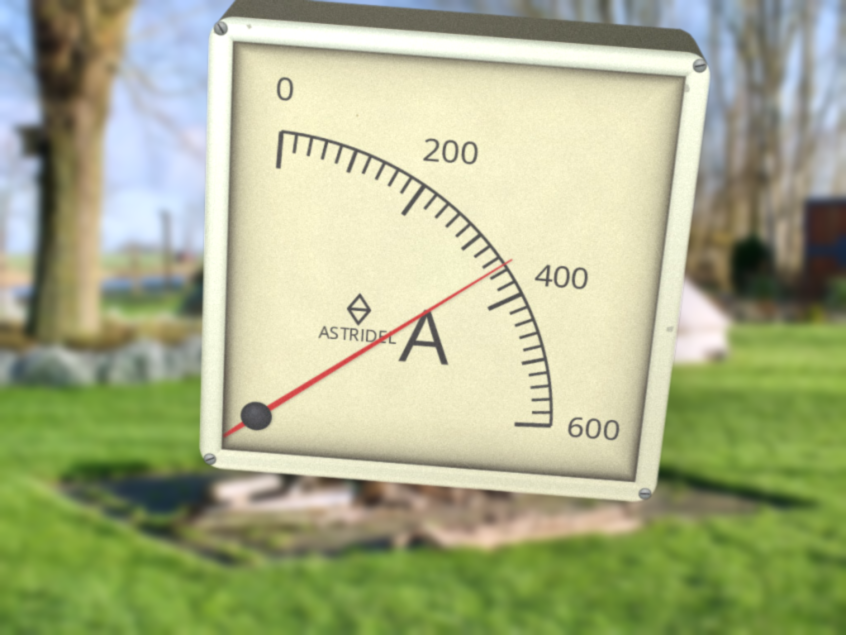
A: 350 A
